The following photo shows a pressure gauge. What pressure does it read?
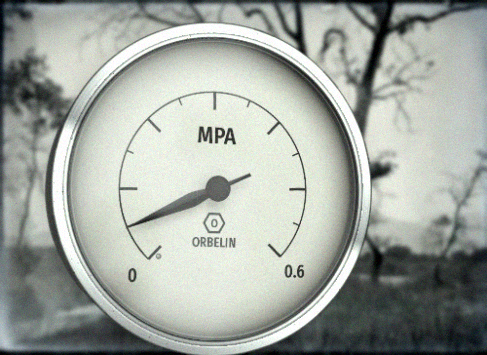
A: 0.05 MPa
